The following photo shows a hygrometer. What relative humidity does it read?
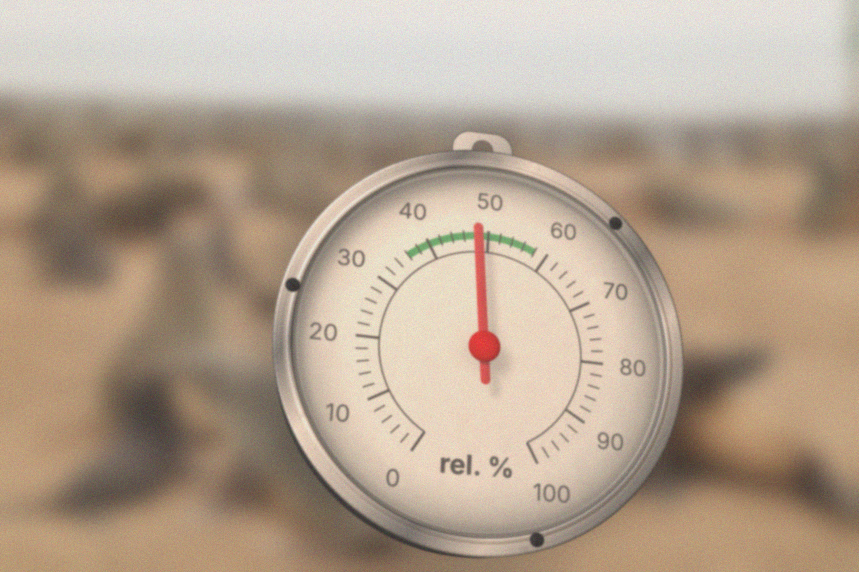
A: 48 %
